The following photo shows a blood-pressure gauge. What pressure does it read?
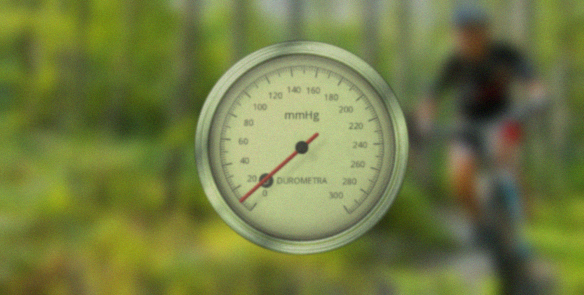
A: 10 mmHg
